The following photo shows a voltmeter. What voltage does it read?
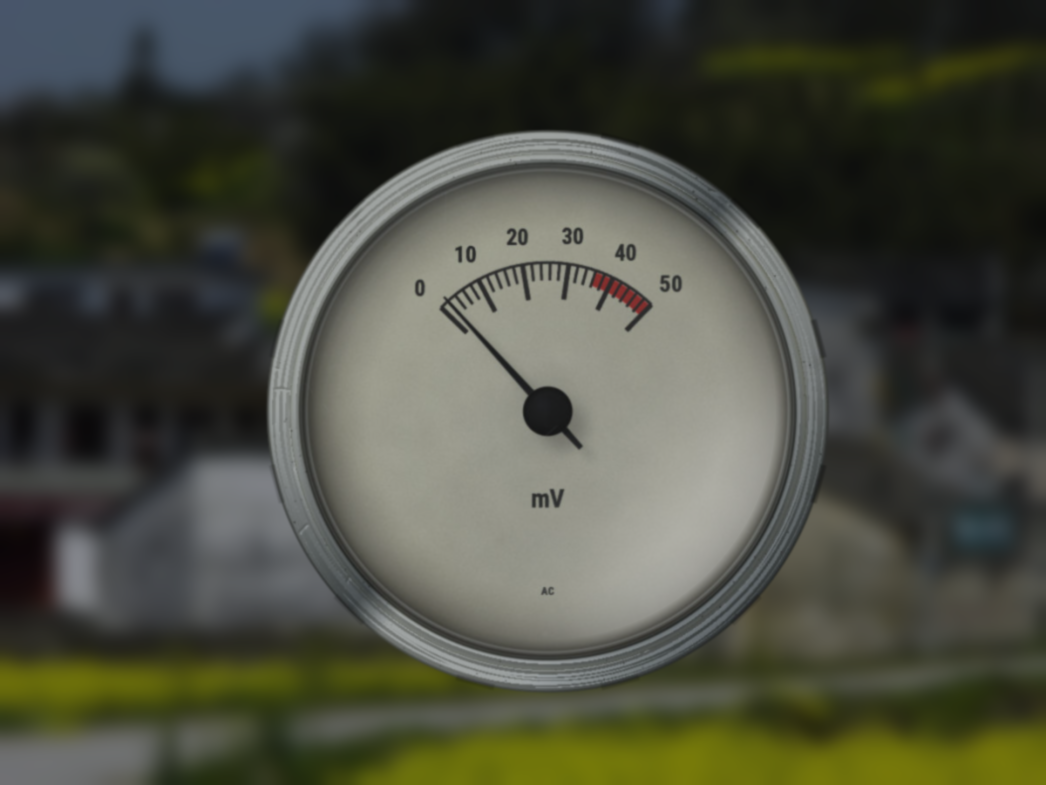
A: 2 mV
